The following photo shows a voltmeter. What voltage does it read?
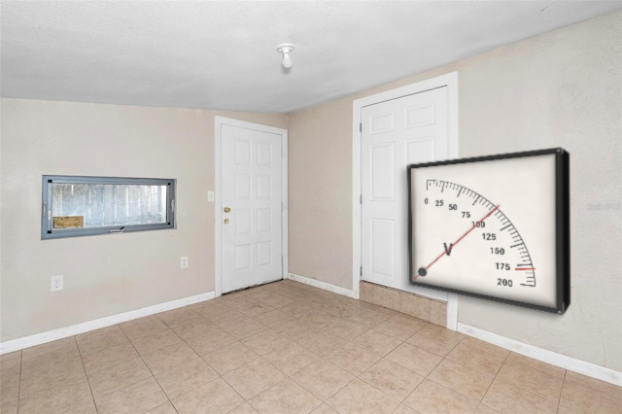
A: 100 V
